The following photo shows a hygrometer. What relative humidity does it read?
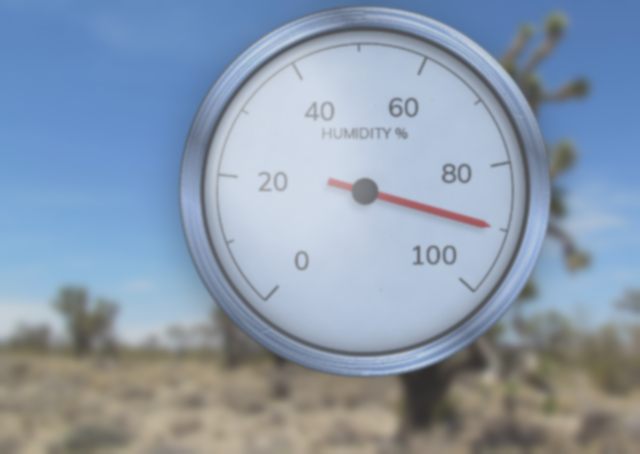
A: 90 %
